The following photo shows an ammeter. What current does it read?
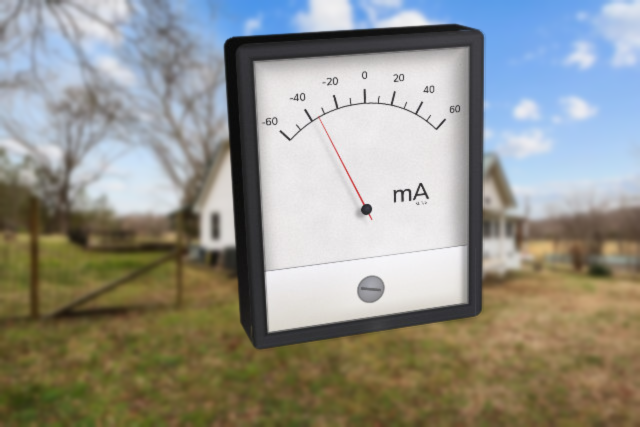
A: -35 mA
